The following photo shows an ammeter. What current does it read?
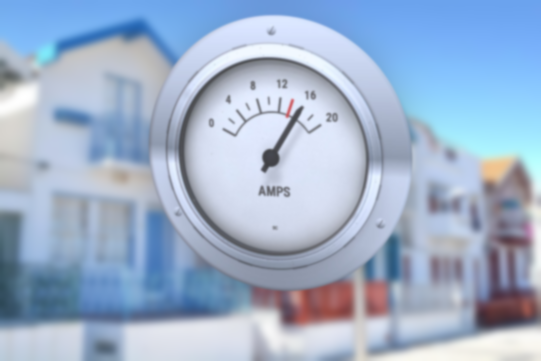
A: 16 A
